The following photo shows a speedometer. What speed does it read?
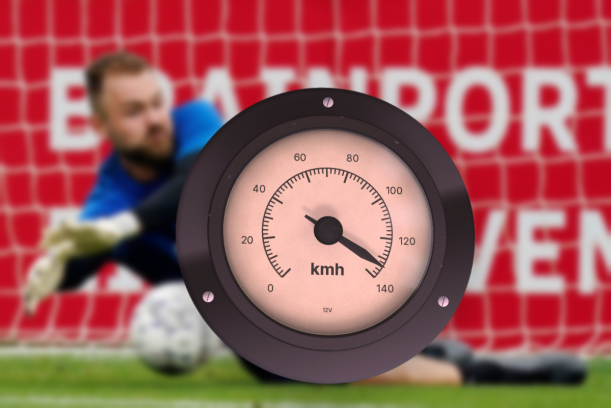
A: 134 km/h
